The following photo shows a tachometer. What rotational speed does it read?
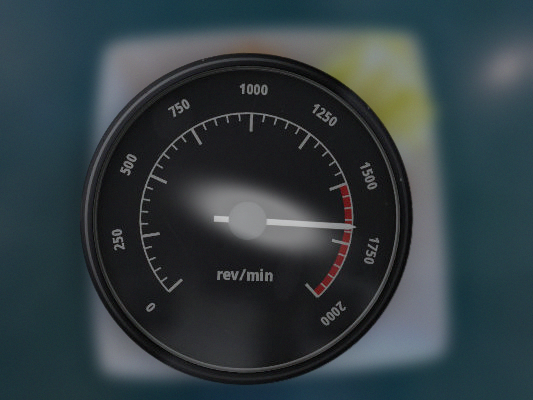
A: 1675 rpm
